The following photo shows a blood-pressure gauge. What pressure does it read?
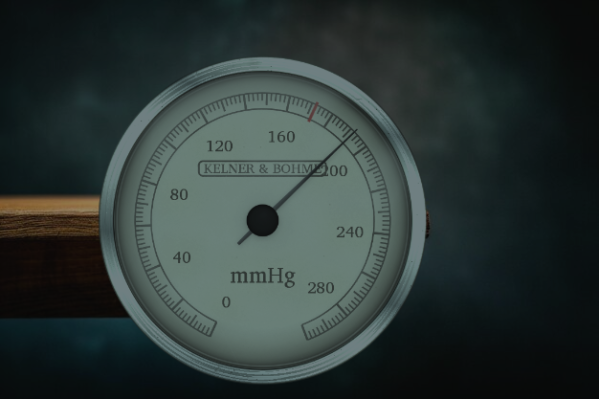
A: 192 mmHg
